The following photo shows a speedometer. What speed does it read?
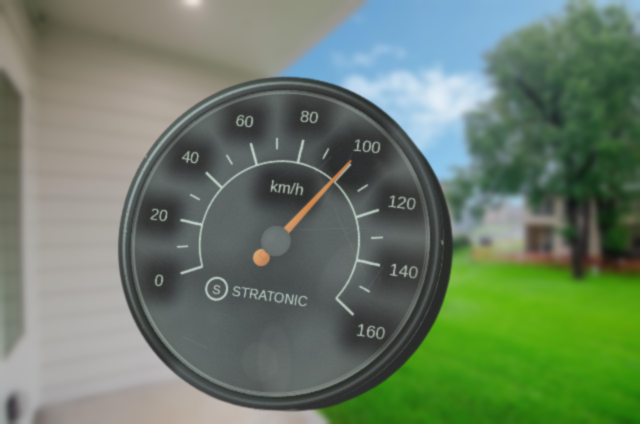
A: 100 km/h
